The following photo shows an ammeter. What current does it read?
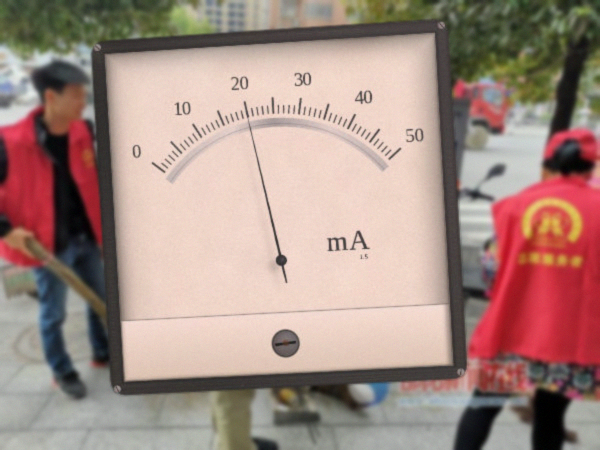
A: 20 mA
